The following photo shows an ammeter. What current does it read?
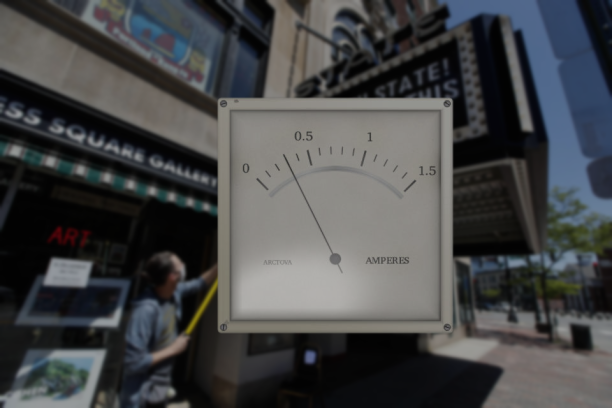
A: 0.3 A
